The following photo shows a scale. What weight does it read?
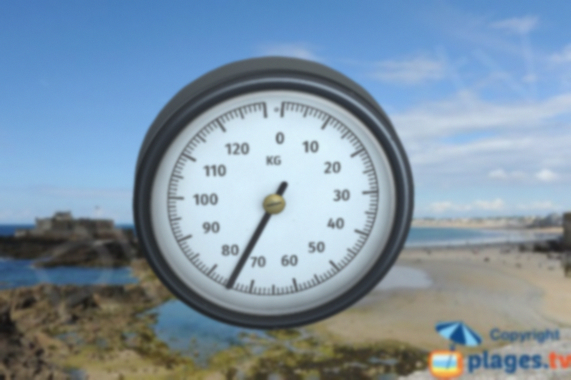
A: 75 kg
